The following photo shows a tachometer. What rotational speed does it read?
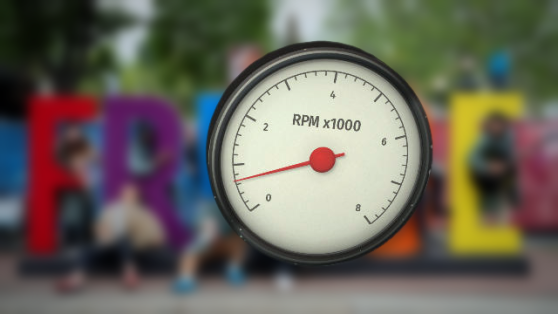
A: 700 rpm
